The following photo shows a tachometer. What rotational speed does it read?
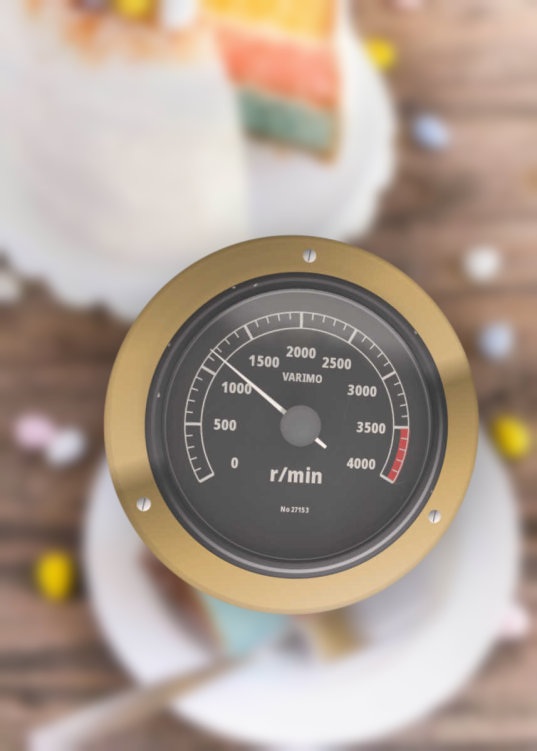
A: 1150 rpm
